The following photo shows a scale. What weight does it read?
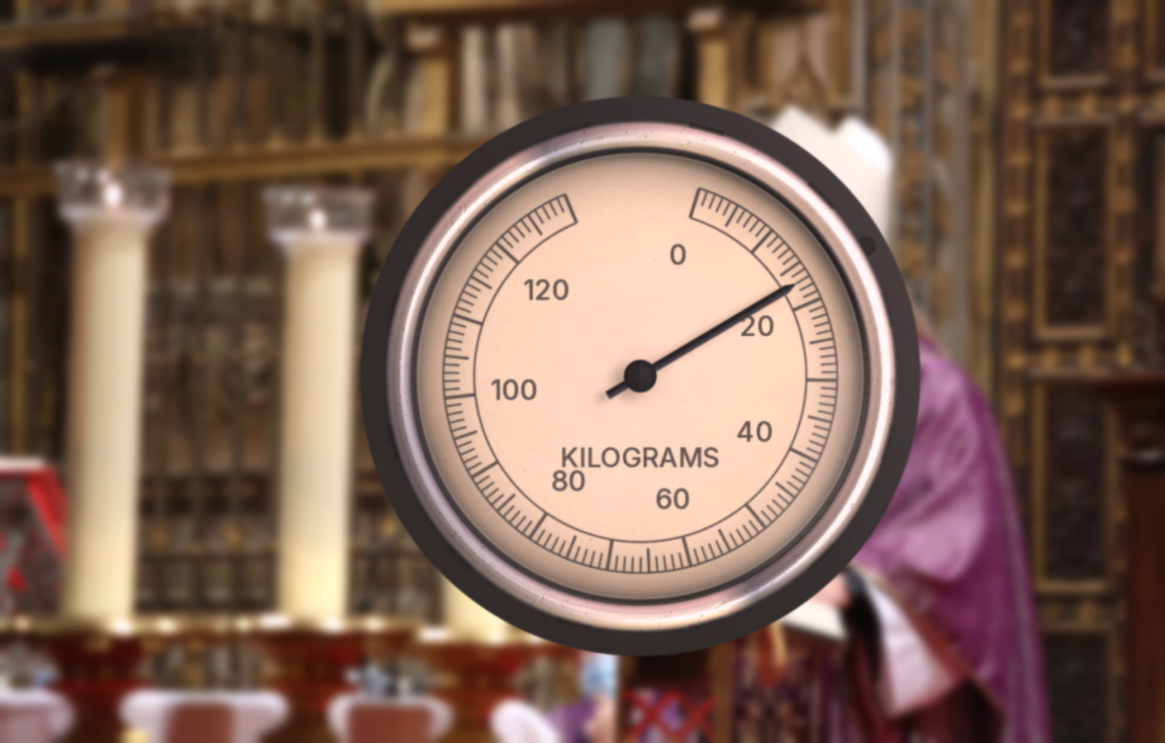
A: 17 kg
